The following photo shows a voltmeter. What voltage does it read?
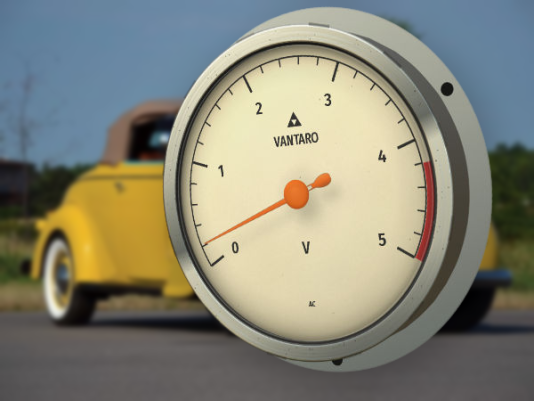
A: 0.2 V
